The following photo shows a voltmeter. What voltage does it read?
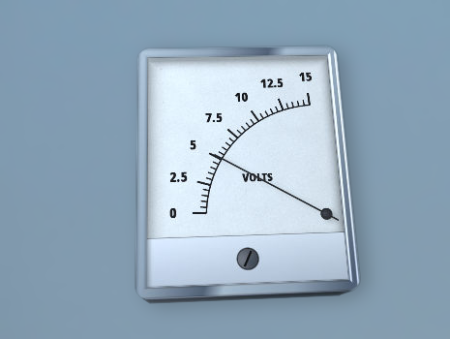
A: 5 V
